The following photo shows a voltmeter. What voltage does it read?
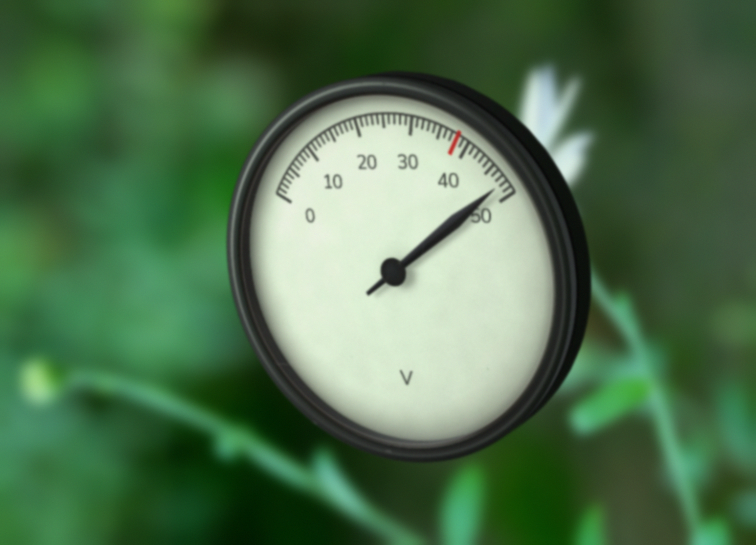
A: 48 V
